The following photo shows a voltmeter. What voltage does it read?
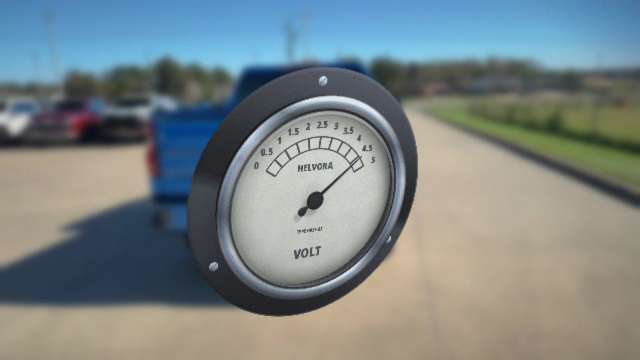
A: 4.5 V
